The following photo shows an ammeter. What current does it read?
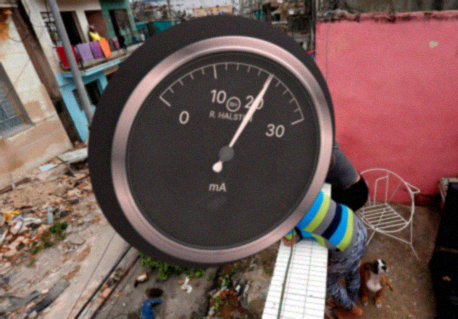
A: 20 mA
